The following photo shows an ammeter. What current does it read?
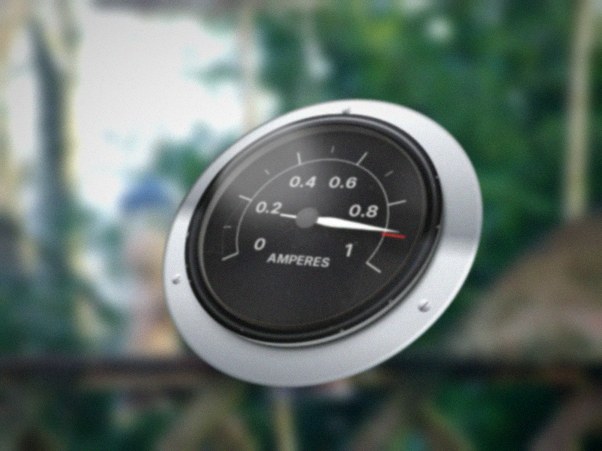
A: 0.9 A
